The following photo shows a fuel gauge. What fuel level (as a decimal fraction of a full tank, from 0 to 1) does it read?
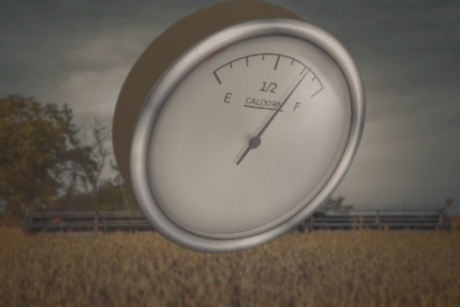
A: 0.75
